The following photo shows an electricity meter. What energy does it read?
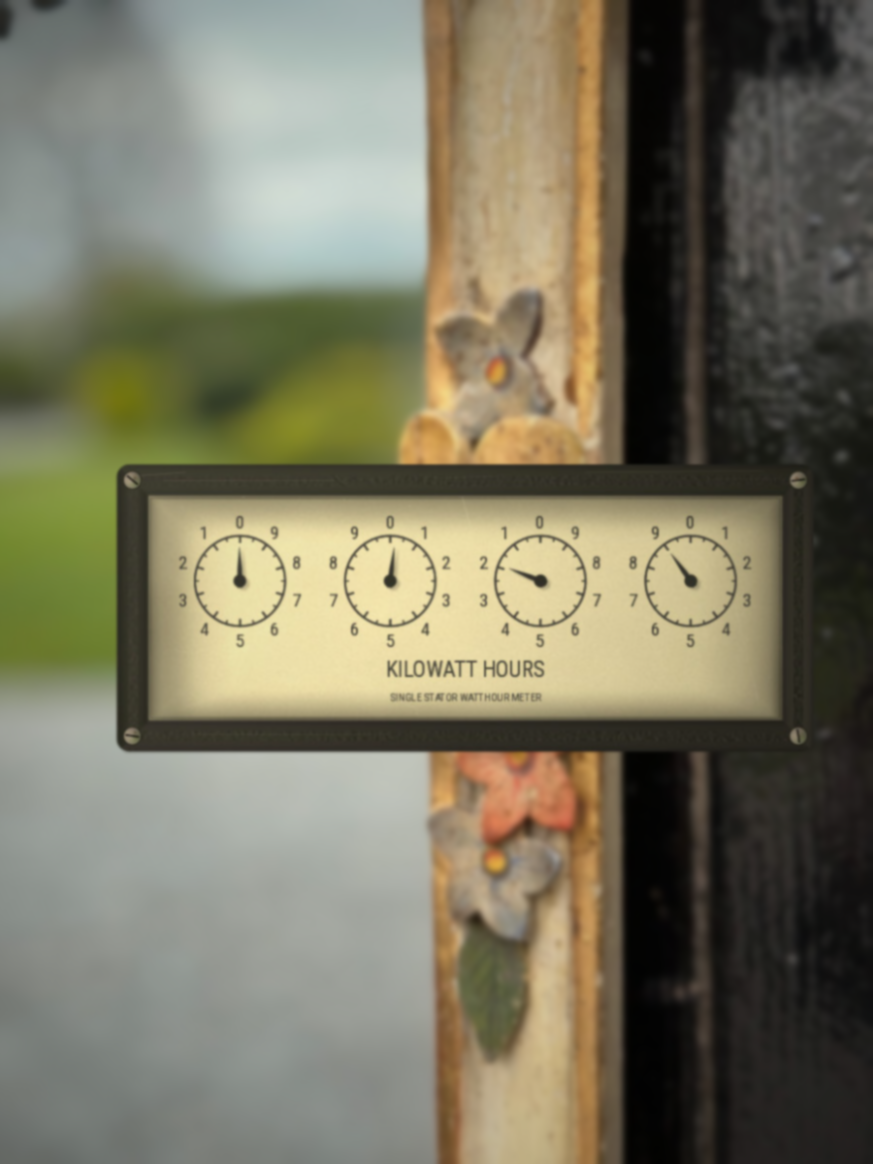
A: 19 kWh
